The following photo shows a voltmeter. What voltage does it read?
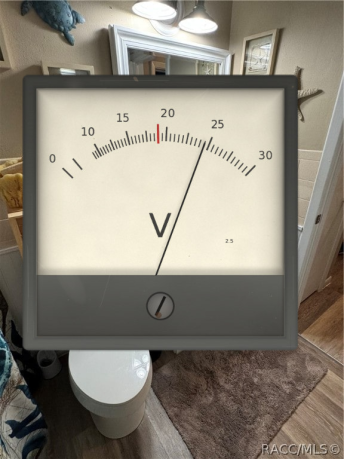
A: 24.5 V
